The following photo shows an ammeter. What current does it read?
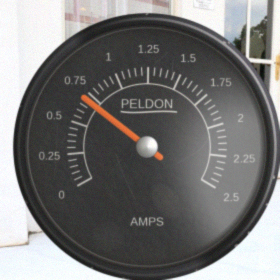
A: 0.7 A
